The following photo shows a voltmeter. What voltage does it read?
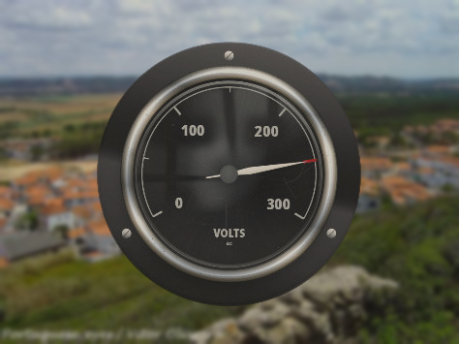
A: 250 V
